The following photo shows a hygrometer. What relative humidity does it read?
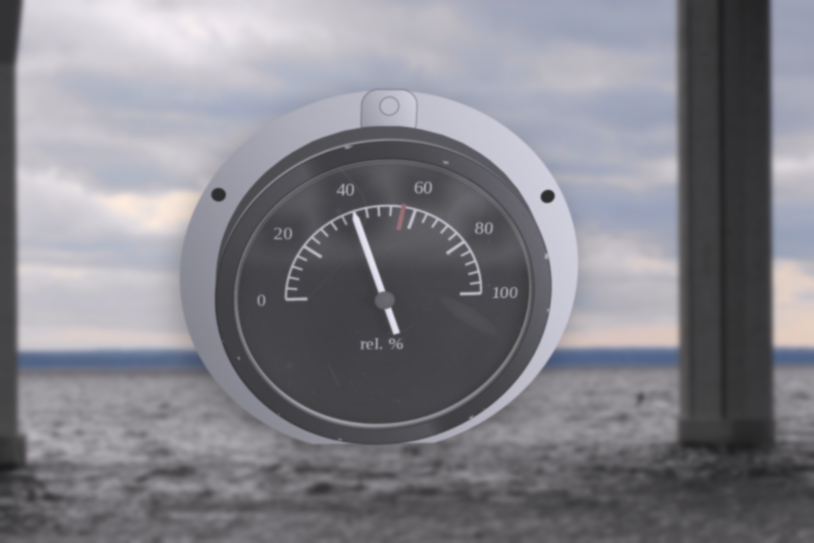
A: 40 %
